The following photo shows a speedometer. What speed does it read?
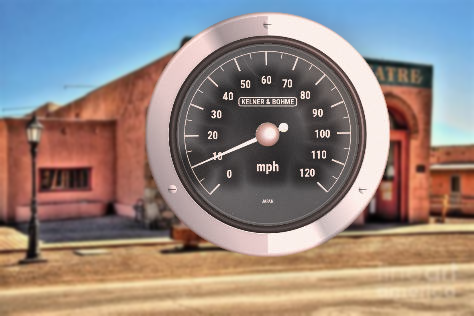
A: 10 mph
